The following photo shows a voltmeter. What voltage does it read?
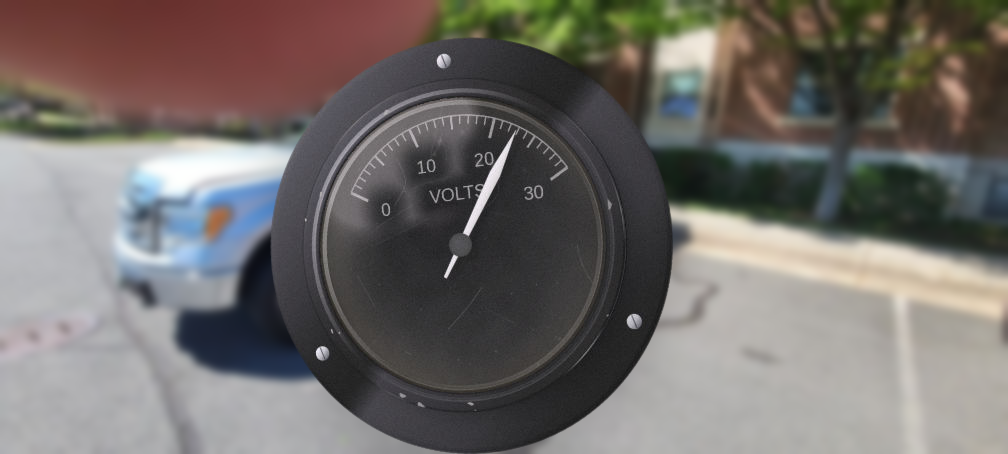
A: 23 V
